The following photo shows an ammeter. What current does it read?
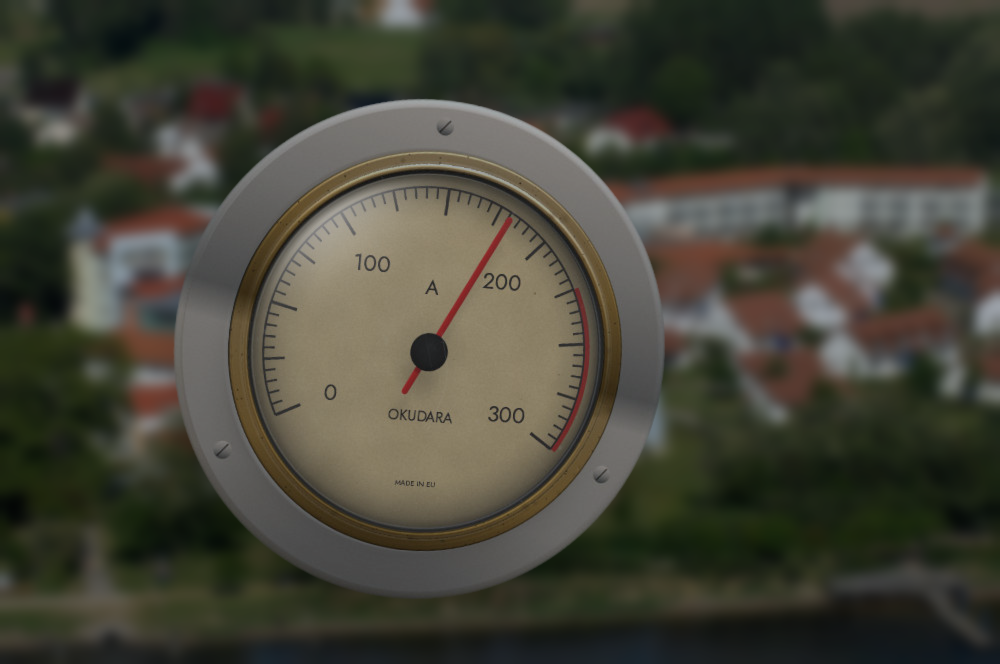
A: 180 A
